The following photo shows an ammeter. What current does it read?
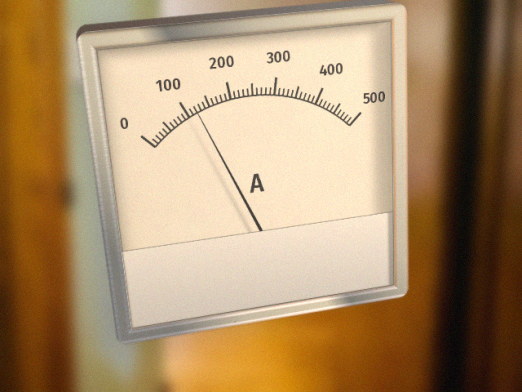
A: 120 A
